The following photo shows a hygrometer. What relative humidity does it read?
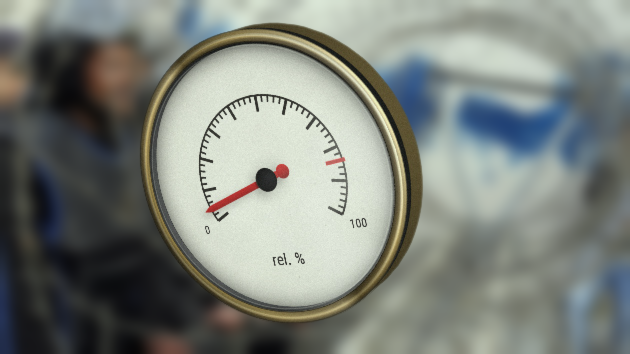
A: 4 %
